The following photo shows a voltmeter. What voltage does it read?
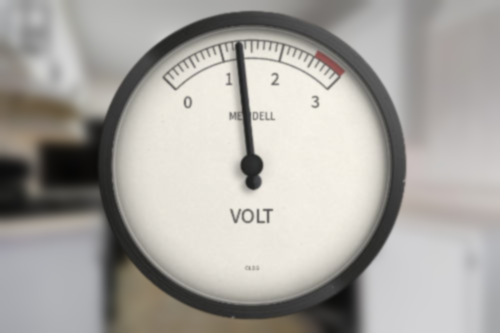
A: 1.3 V
